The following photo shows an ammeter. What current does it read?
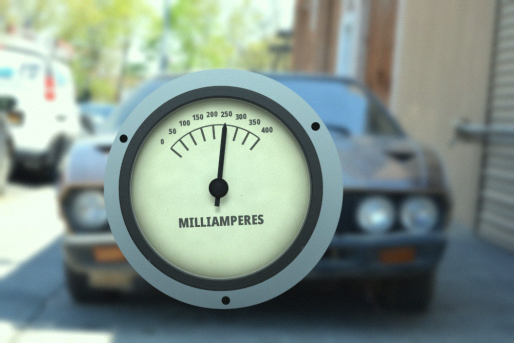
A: 250 mA
